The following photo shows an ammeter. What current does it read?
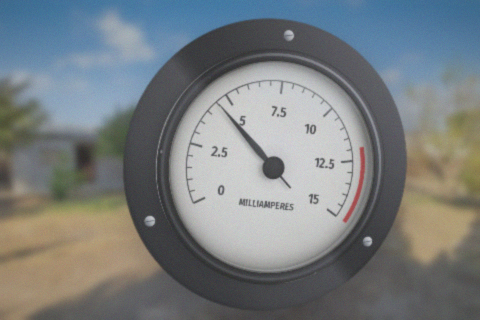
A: 4.5 mA
